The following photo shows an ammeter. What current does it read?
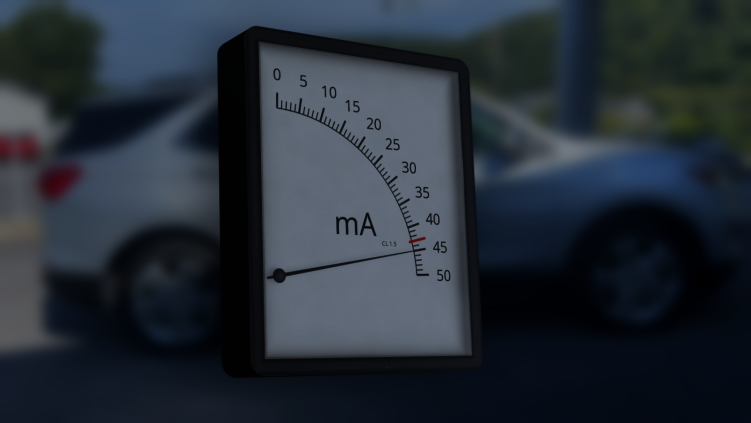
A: 45 mA
